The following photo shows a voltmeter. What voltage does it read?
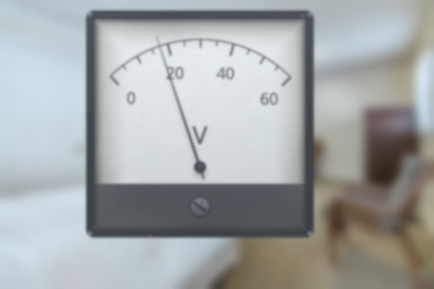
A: 17.5 V
